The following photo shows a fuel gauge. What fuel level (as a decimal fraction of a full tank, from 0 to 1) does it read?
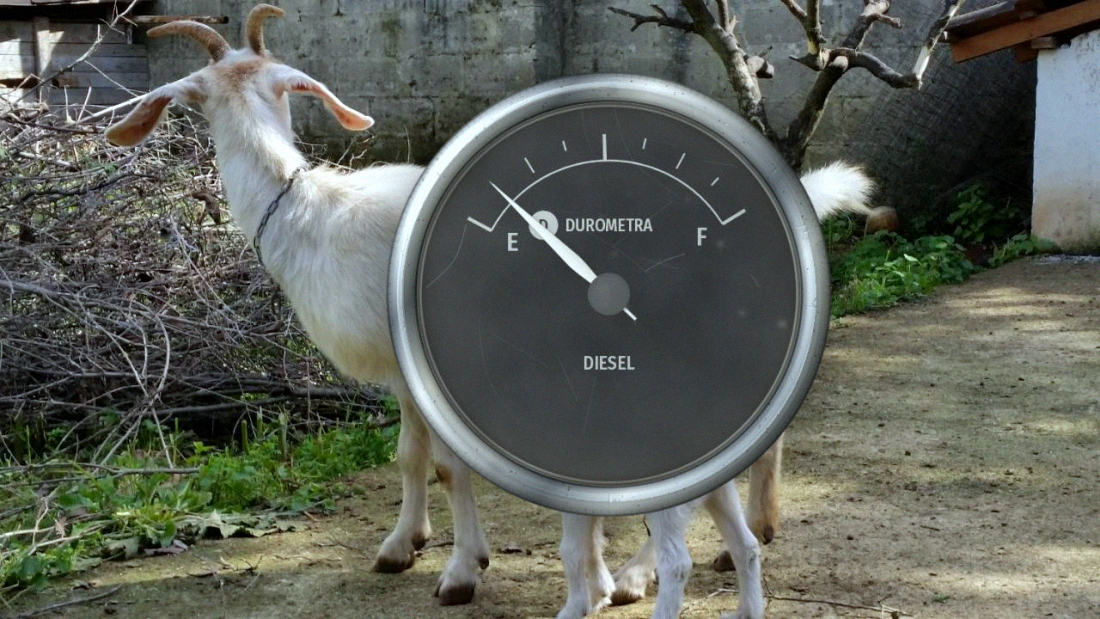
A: 0.125
